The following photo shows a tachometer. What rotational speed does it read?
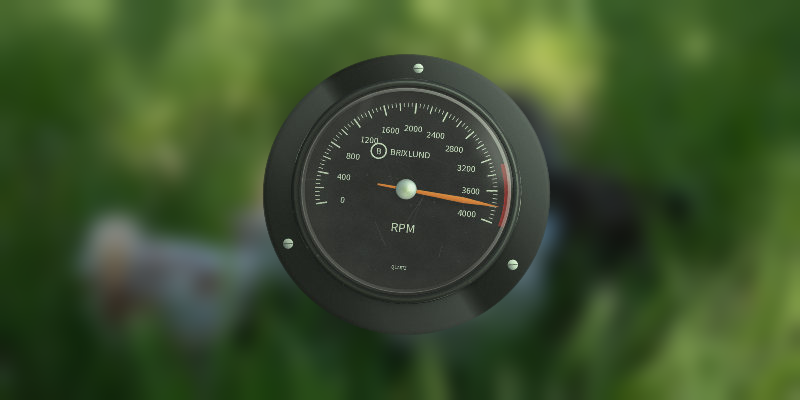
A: 3800 rpm
